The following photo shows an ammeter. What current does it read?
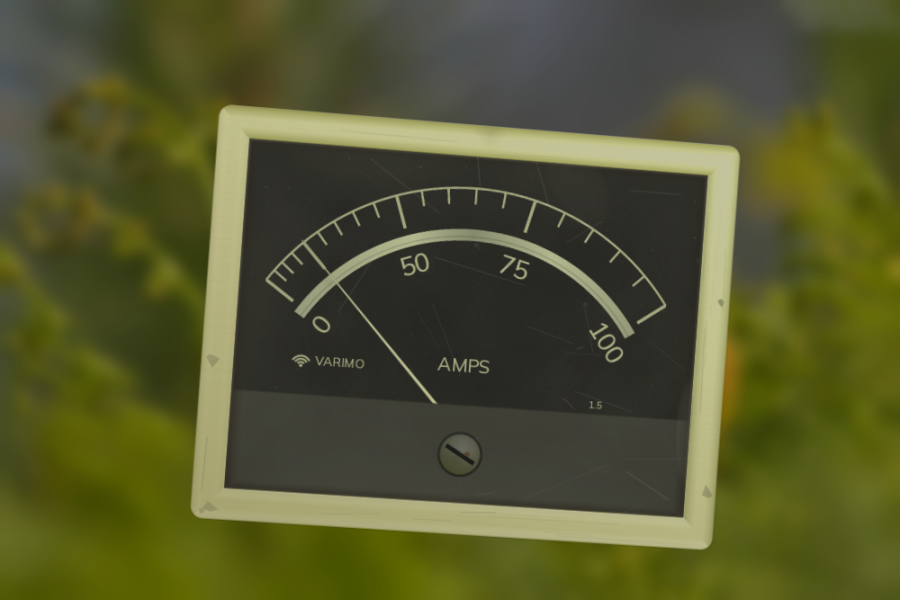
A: 25 A
